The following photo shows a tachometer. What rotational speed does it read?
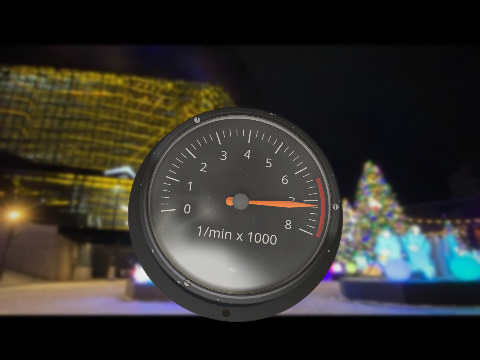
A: 7200 rpm
